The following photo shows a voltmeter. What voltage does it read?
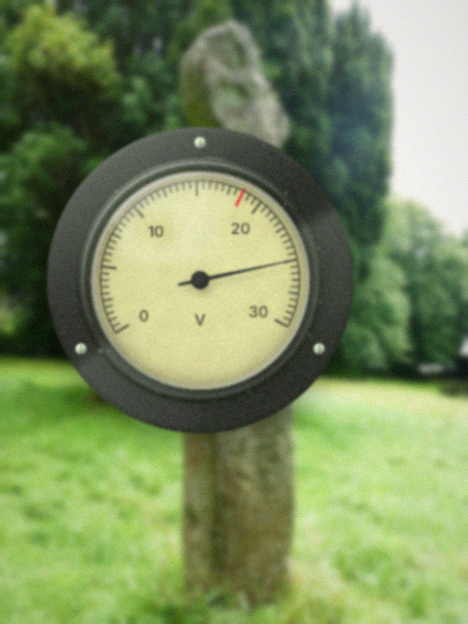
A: 25 V
